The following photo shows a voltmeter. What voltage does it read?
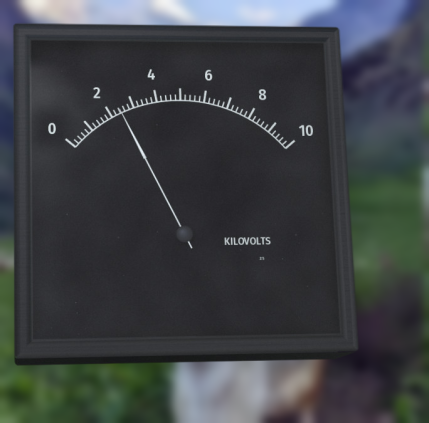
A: 2.4 kV
